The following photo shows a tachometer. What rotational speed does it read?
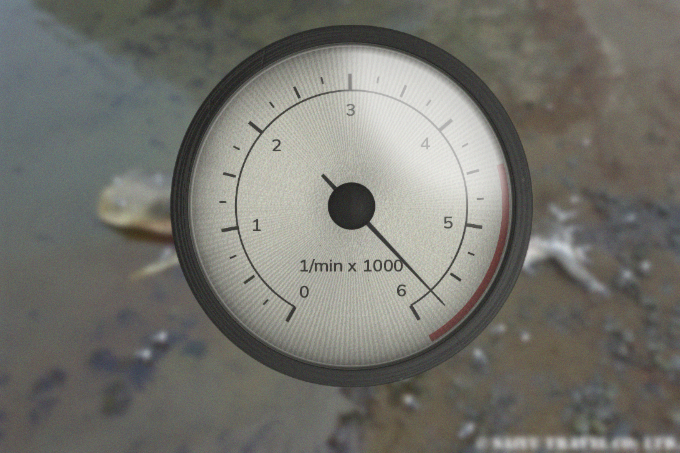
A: 5750 rpm
